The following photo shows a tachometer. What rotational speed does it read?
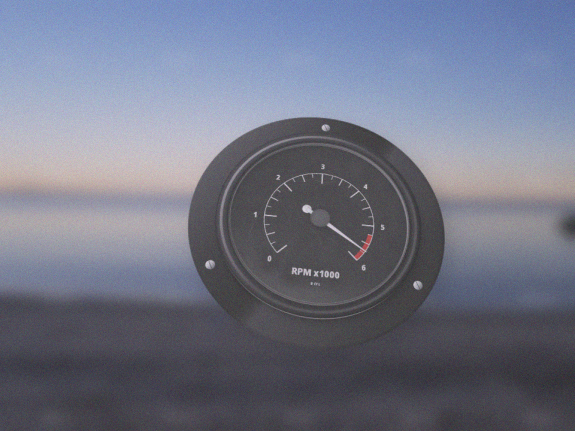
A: 5750 rpm
